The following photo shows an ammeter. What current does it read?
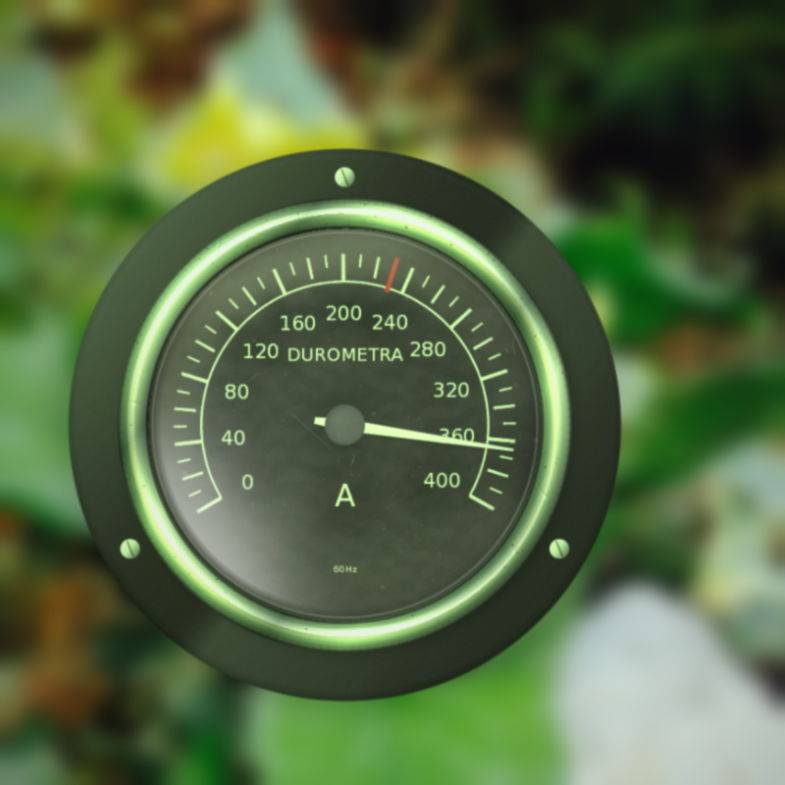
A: 365 A
